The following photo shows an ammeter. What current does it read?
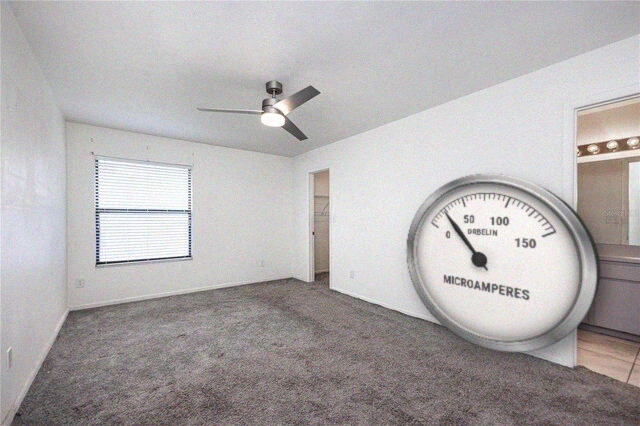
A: 25 µA
